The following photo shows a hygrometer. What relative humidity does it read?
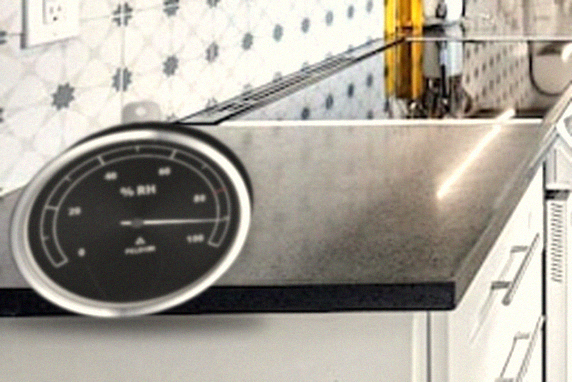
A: 90 %
